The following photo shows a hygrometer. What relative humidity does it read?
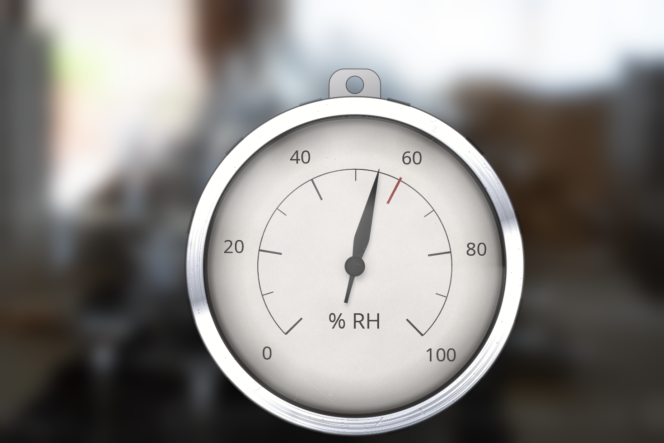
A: 55 %
